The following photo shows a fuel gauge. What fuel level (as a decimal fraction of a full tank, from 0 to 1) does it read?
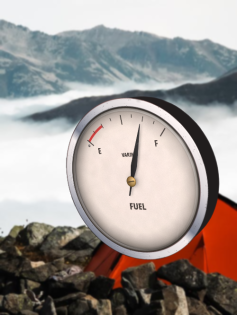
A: 0.75
